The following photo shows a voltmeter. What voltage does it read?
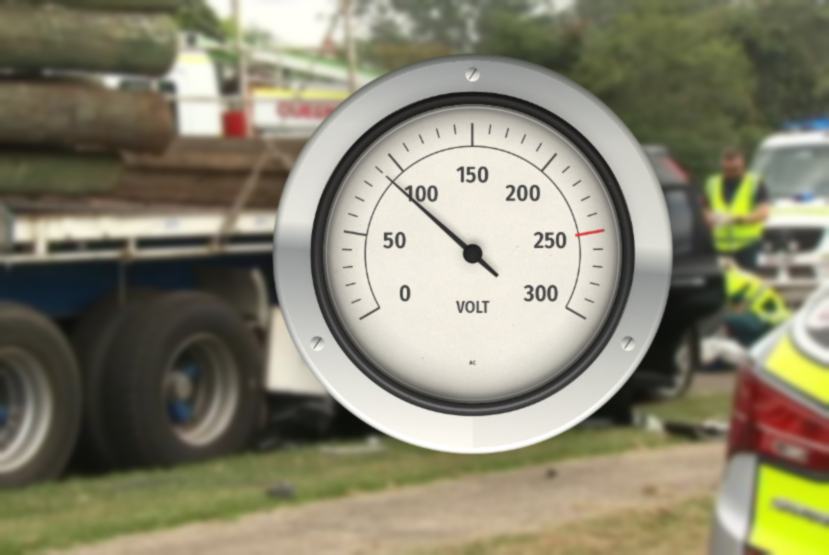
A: 90 V
